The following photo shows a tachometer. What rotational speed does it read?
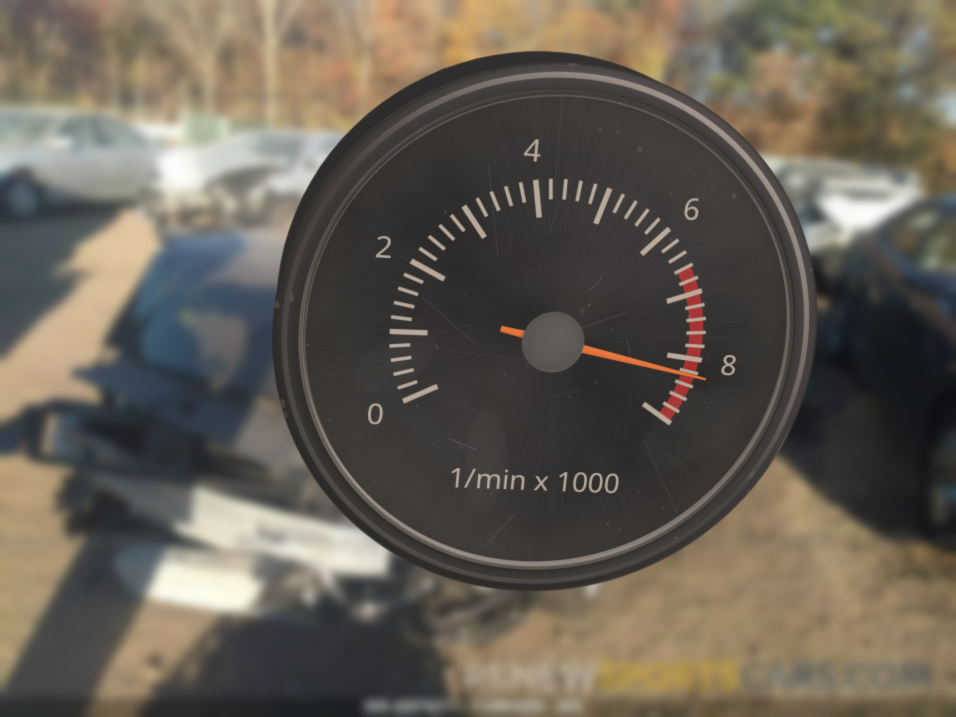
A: 8200 rpm
